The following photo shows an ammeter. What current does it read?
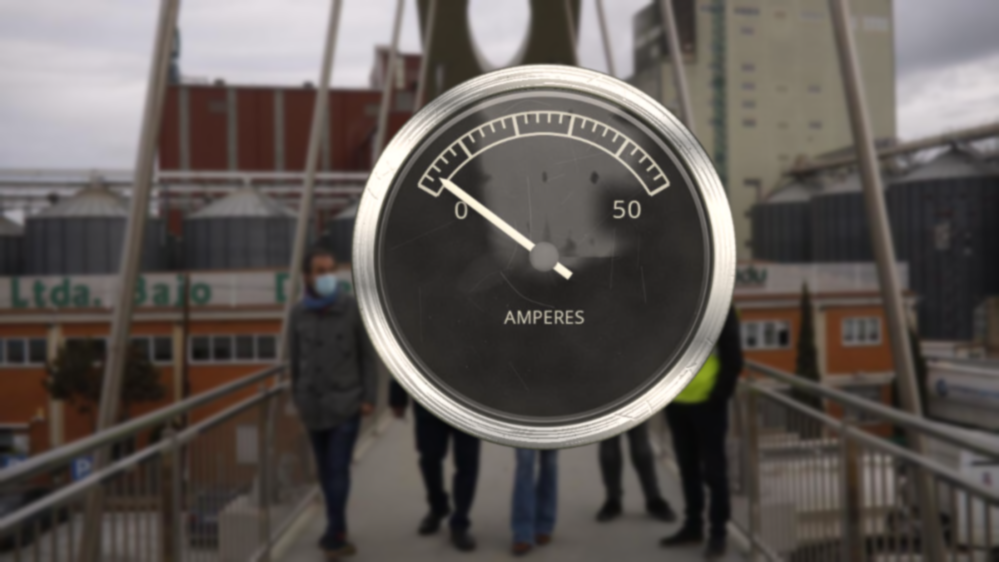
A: 3 A
